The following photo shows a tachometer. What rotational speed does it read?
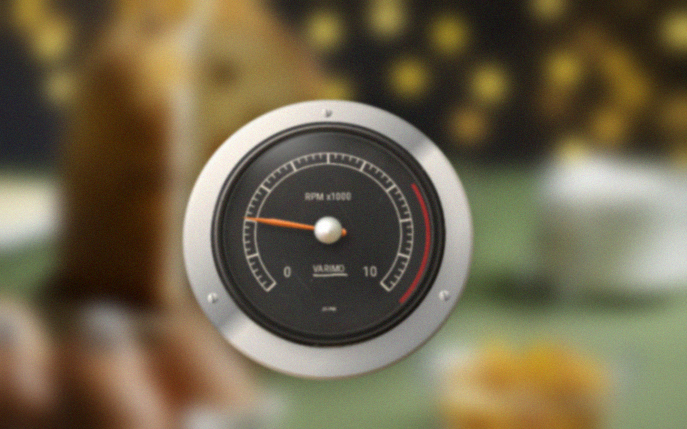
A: 2000 rpm
